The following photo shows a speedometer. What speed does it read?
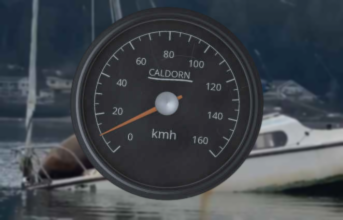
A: 10 km/h
